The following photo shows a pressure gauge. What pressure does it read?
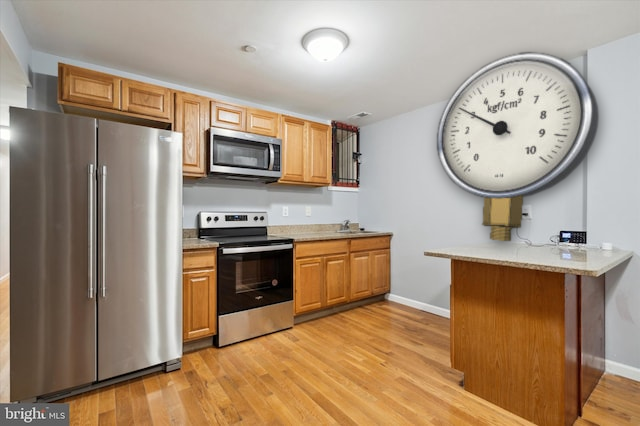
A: 3 kg/cm²
